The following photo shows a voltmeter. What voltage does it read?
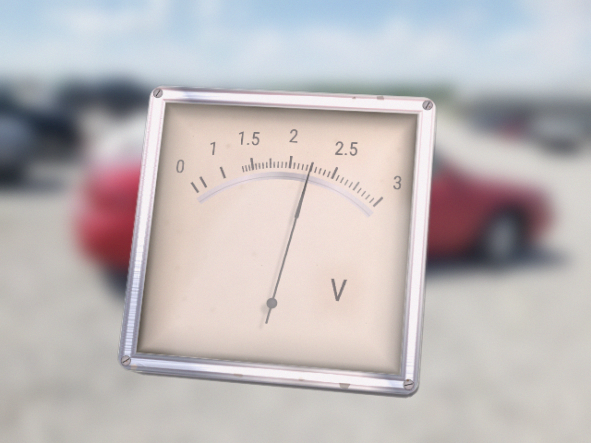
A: 2.25 V
